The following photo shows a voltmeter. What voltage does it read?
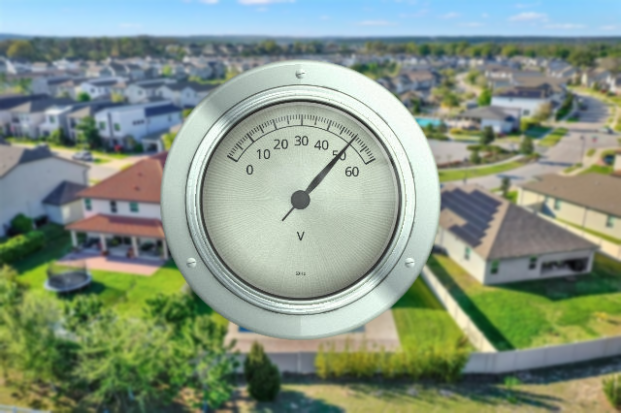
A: 50 V
